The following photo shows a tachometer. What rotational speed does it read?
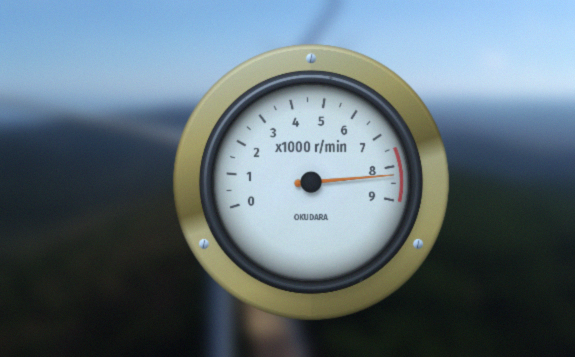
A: 8250 rpm
